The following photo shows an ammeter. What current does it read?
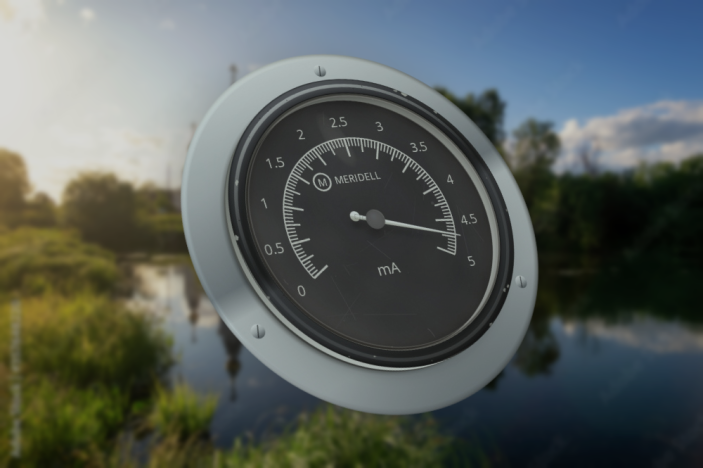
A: 4.75 mA
